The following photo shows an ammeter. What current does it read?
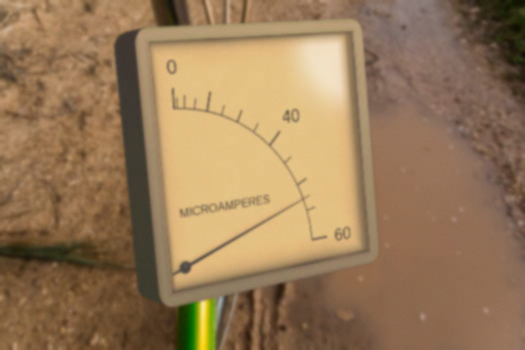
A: 52.5 µA
